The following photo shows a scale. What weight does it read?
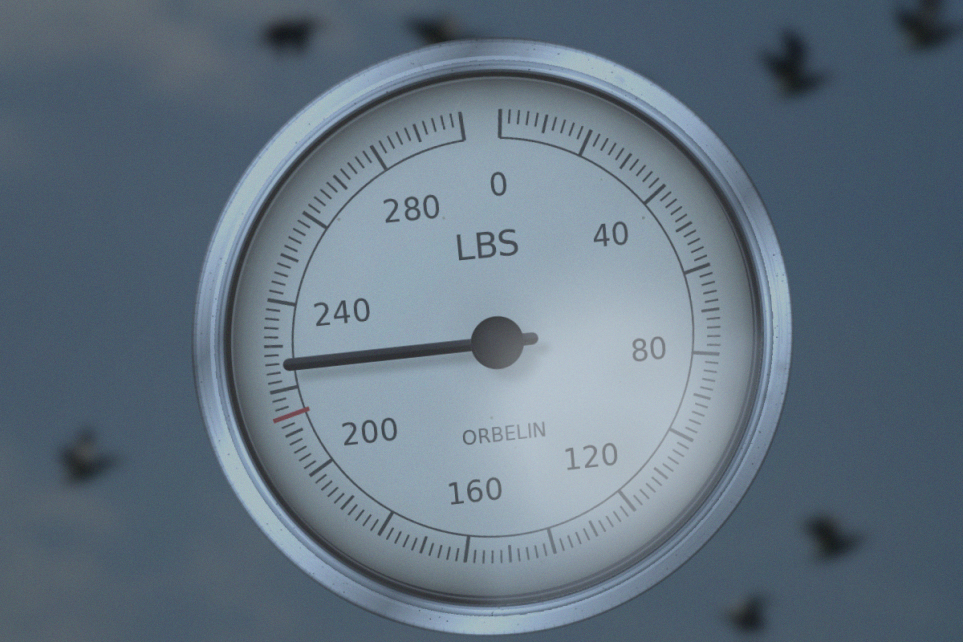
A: 226 lb
